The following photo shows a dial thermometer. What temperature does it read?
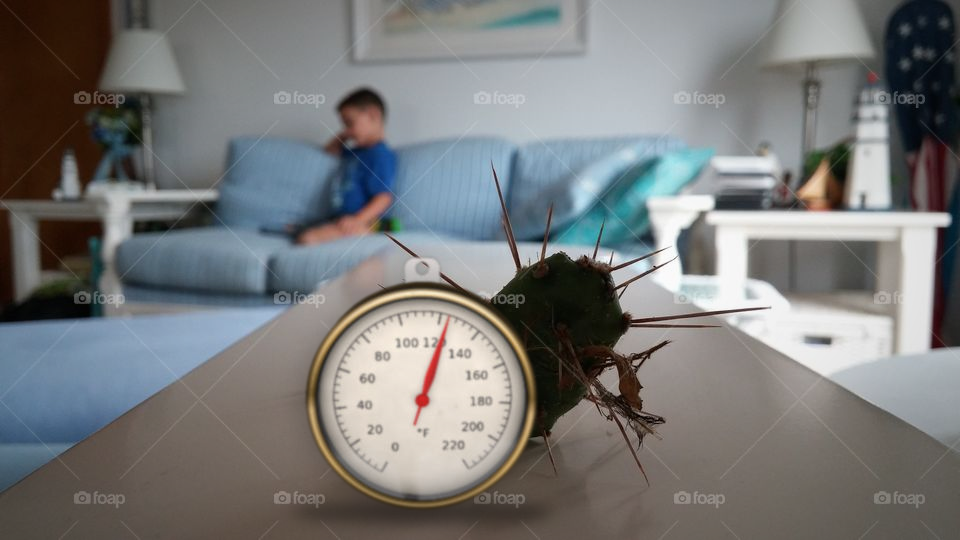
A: 124 °F
